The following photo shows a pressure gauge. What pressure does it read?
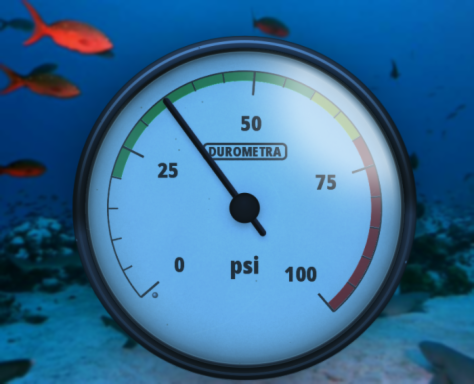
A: 35 psi
